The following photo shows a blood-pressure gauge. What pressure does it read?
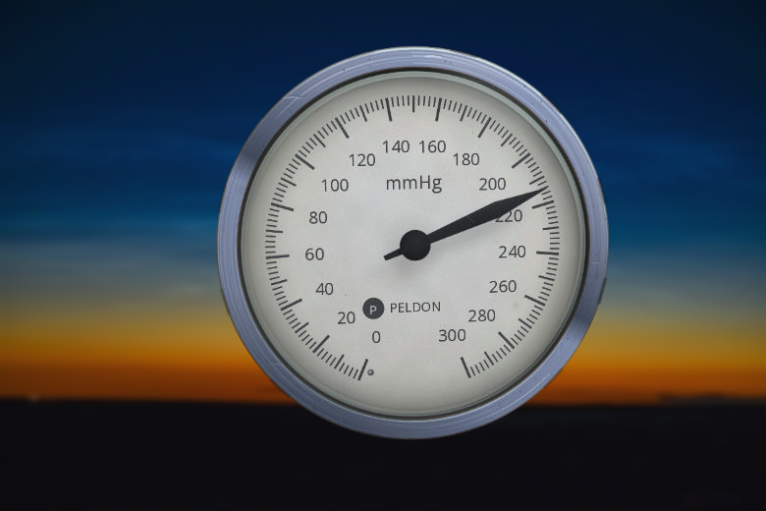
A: 214 mmHg
